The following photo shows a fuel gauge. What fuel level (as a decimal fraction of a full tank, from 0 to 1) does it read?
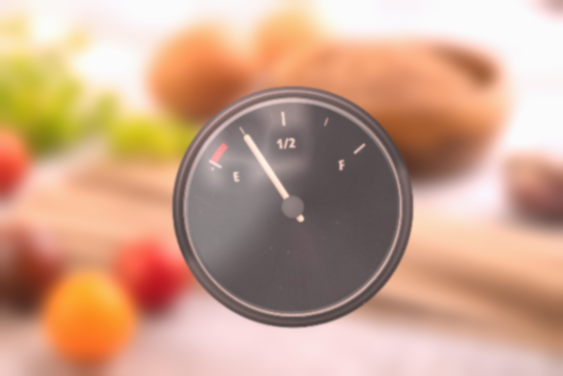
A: 0.25
